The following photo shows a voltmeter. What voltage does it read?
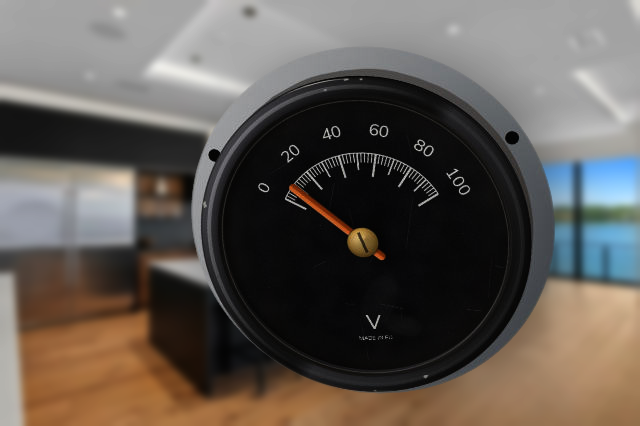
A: 10 V
